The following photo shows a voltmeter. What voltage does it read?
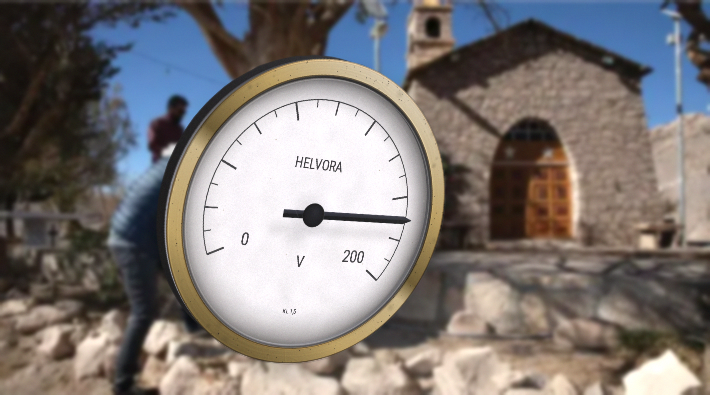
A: 170 V
